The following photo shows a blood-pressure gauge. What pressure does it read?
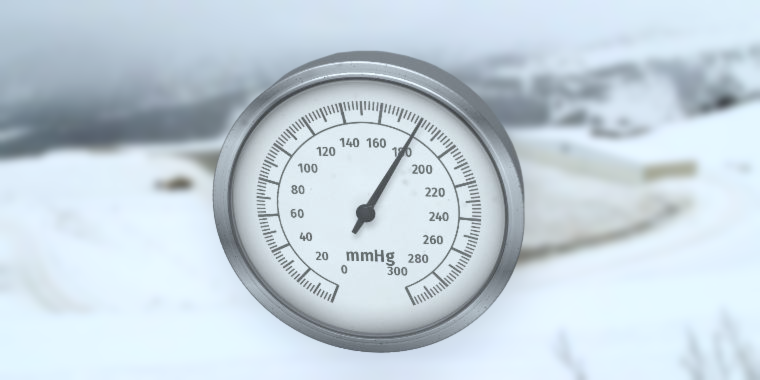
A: 180 mmHg
